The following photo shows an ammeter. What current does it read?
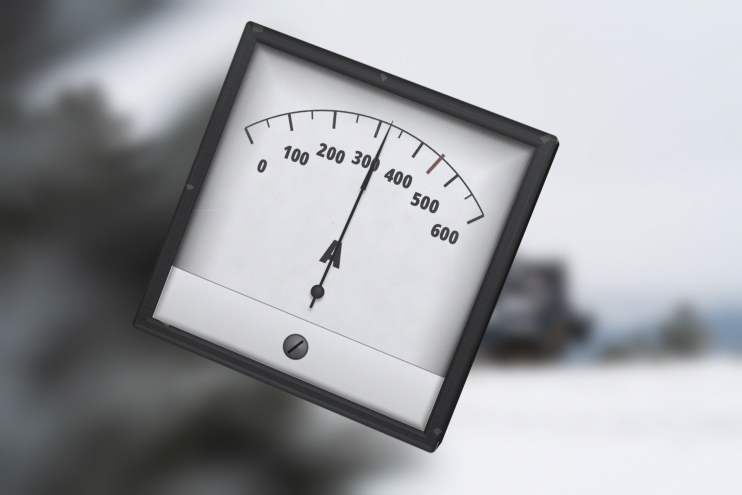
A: 325 A
